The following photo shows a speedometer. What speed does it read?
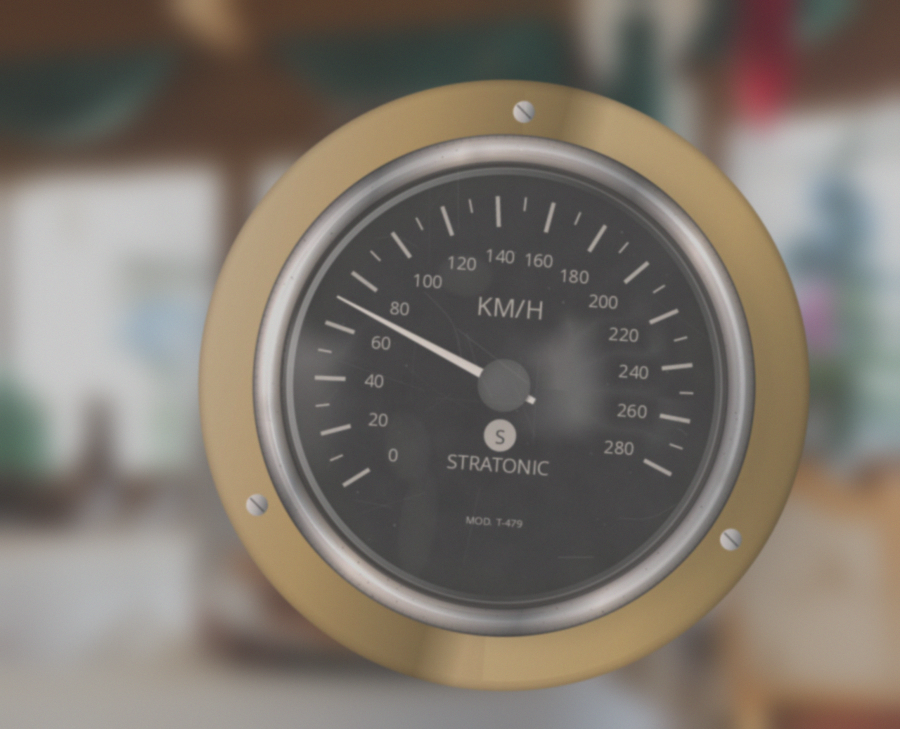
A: 70 km/h
